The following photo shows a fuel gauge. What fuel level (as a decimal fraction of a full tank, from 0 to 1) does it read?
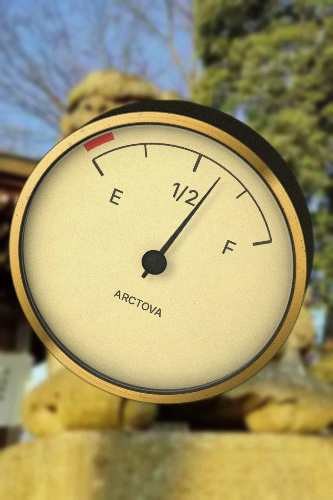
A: 0.625
